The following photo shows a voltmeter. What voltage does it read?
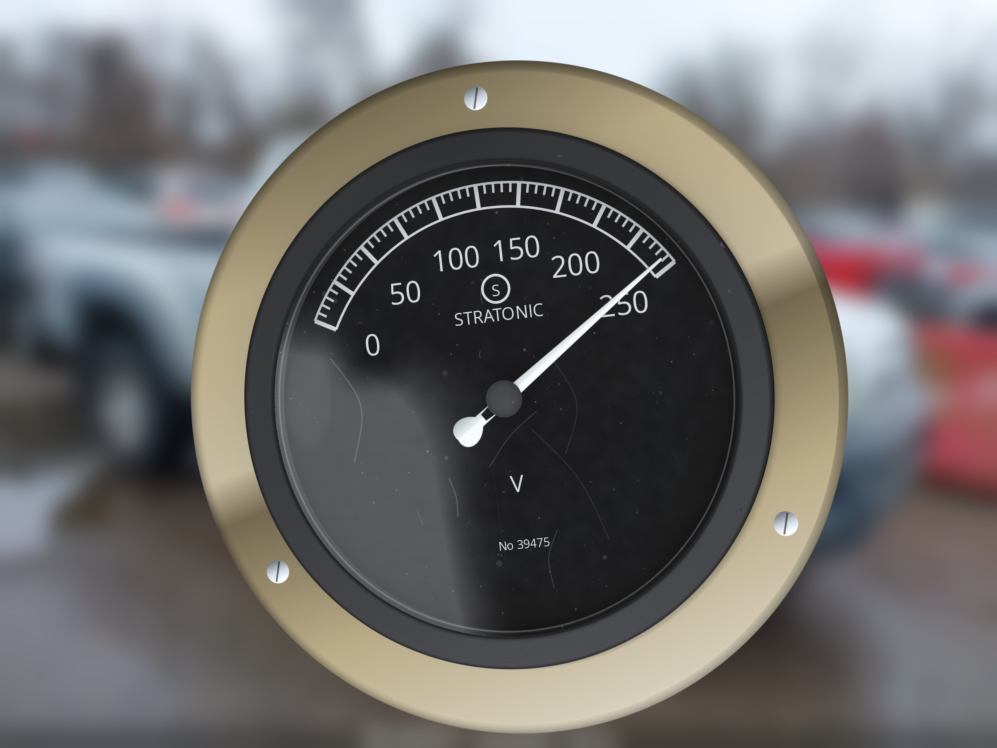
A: 245 V
